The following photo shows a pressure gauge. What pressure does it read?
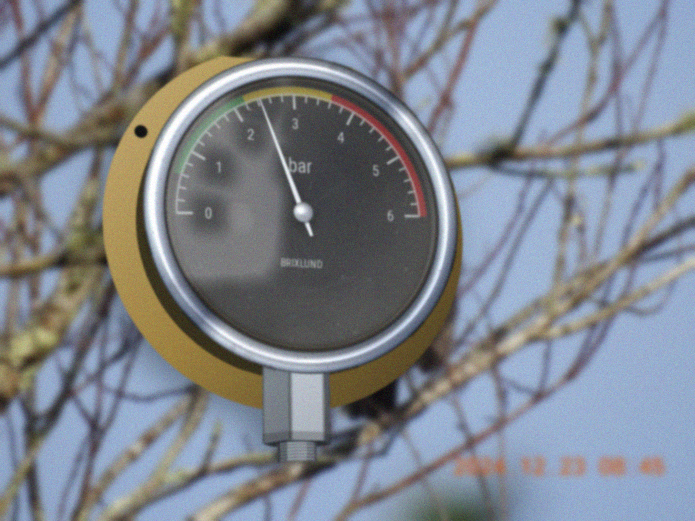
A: 2.4 bar
